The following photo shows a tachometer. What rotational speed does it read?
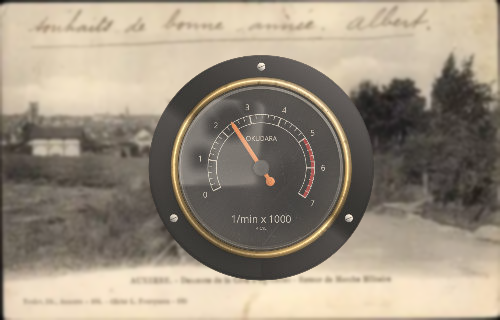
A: 2400 rpm
